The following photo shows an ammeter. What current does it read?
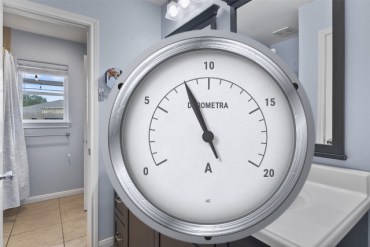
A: 8 A
